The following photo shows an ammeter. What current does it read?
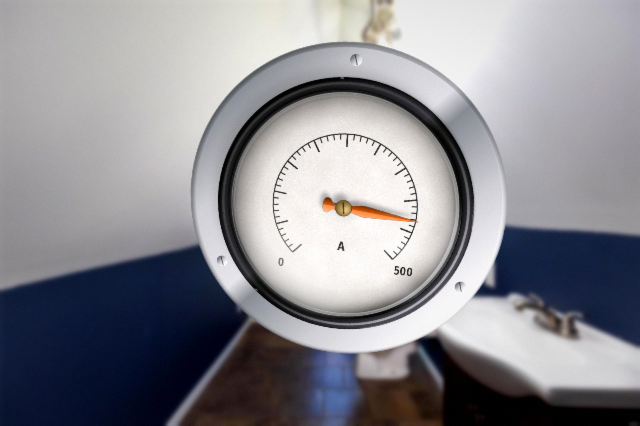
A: 430 A
